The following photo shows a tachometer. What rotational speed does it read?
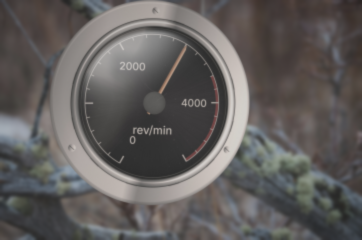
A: 3000 rpm
